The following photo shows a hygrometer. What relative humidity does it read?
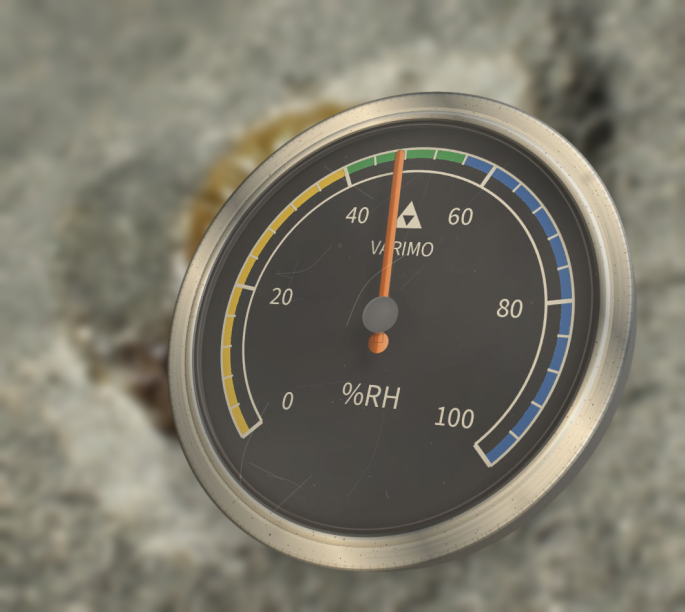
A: 48 %
